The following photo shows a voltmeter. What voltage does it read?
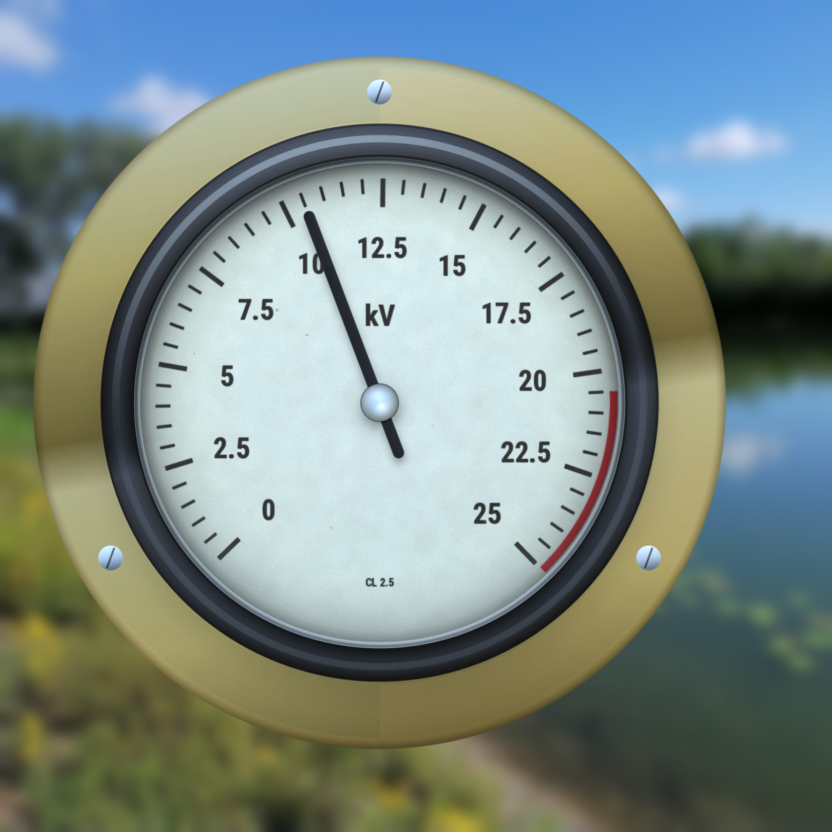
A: 10.5 kV
